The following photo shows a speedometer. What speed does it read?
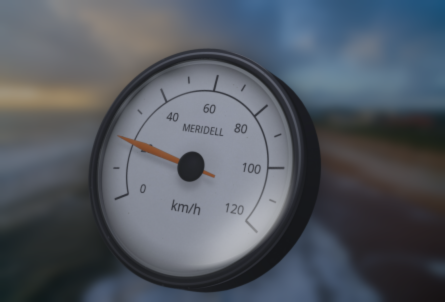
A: 20 km/h
